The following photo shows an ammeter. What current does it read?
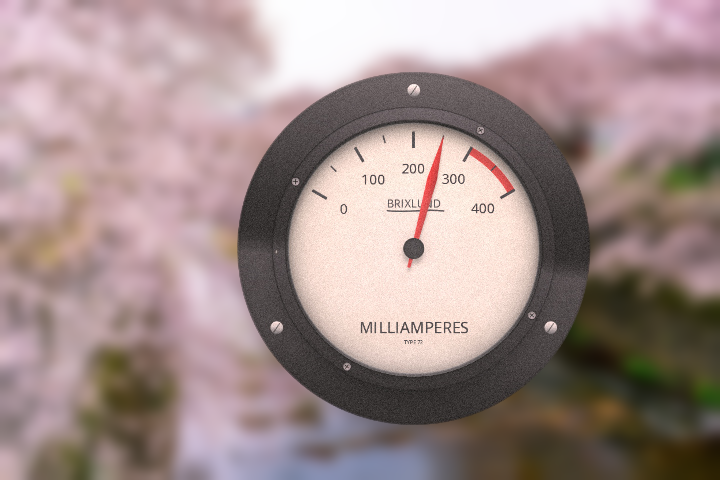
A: 250 mA
